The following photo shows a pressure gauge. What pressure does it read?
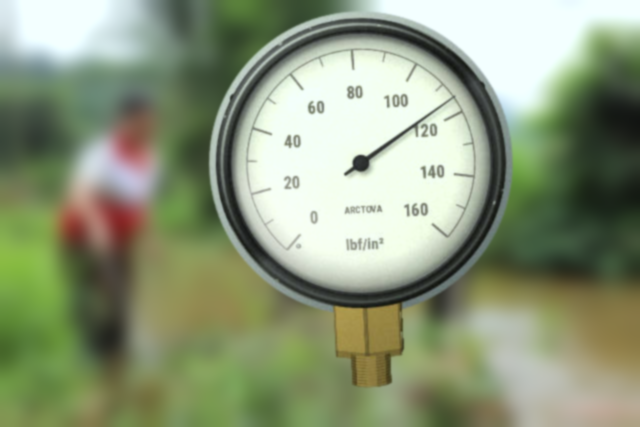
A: 115 psi
